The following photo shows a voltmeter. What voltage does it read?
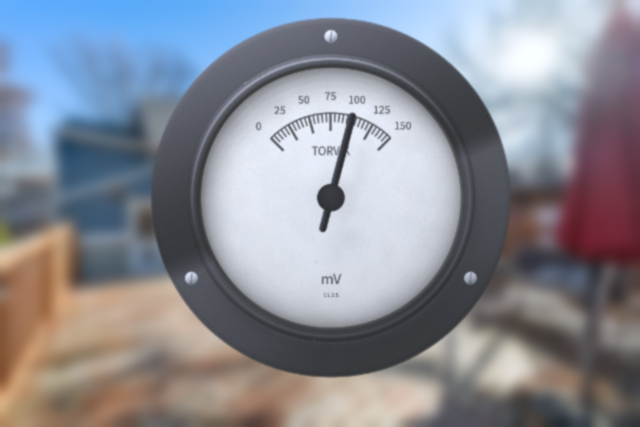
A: 100 mV
